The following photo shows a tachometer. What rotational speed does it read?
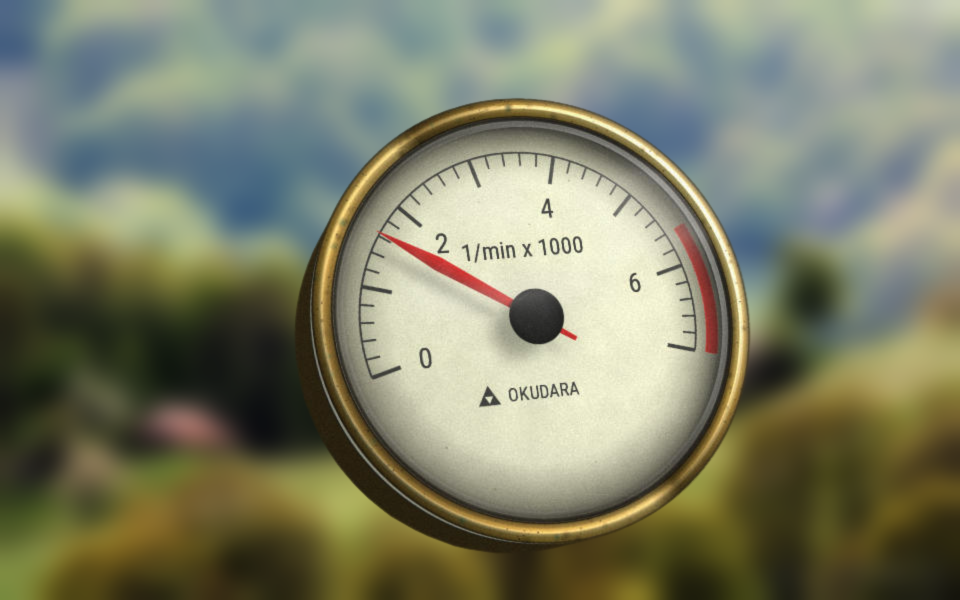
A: 1600 rpm
